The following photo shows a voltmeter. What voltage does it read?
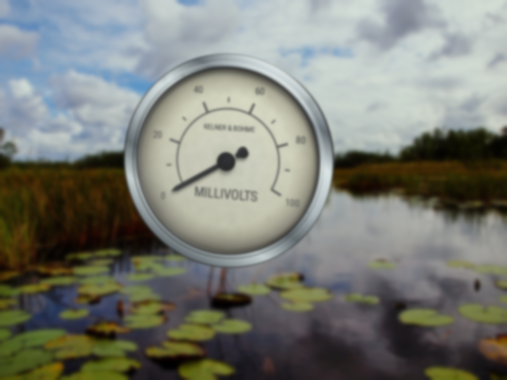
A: 0 mV
